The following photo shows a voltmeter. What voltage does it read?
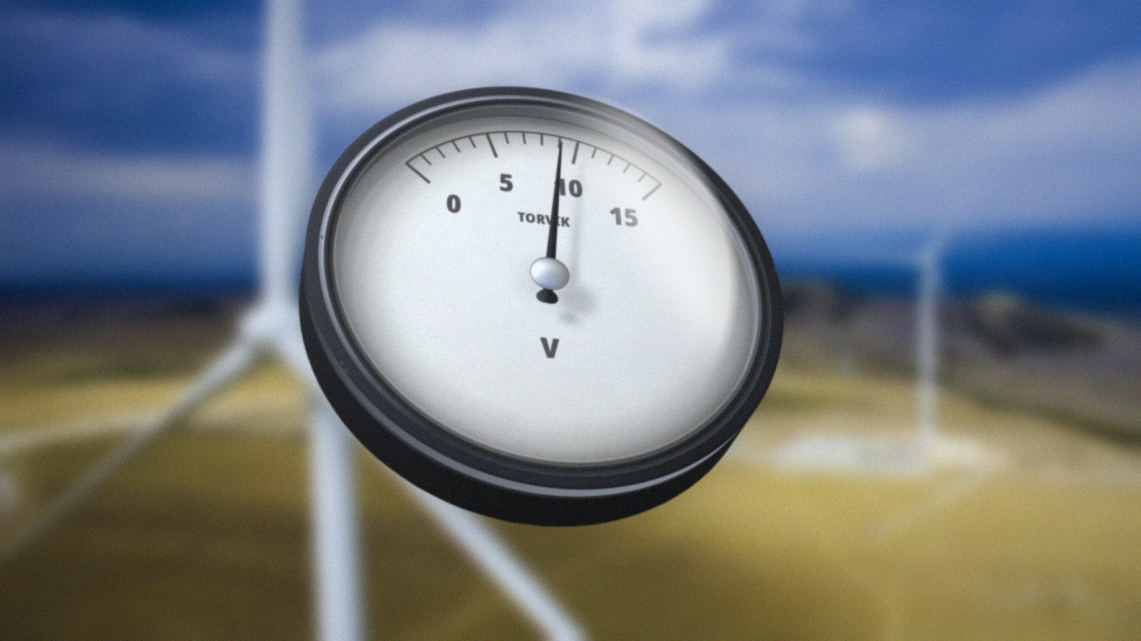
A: 9 V
